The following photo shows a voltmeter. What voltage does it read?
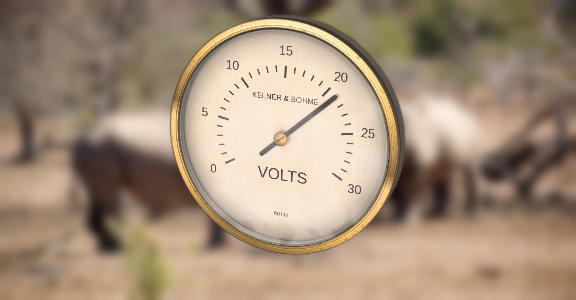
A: 21 V
